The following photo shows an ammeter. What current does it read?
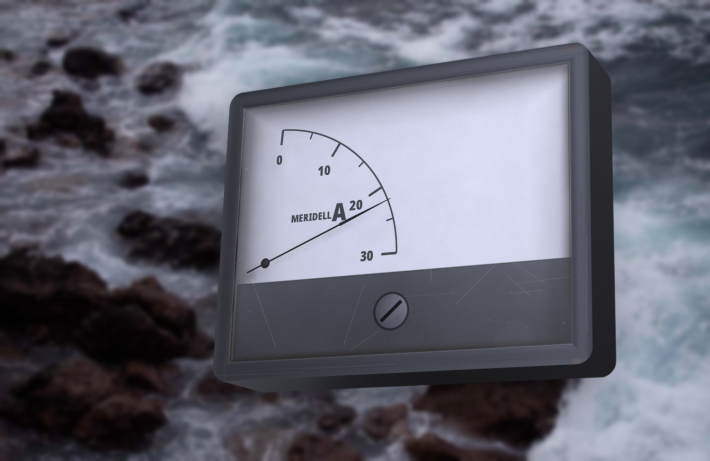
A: 22.5 A
